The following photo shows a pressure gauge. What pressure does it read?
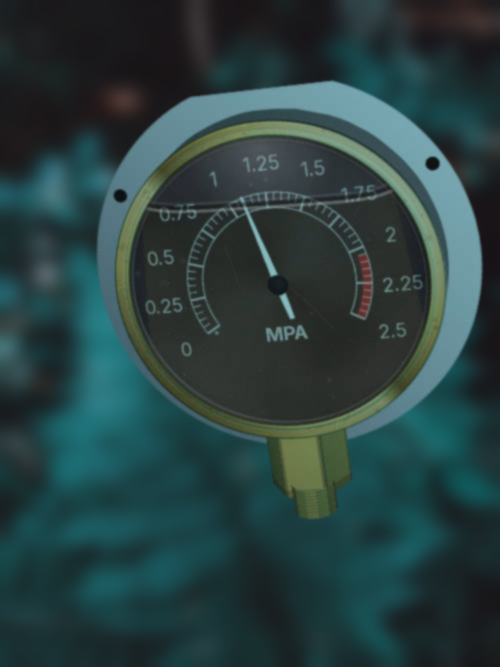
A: 1.1 MPa
